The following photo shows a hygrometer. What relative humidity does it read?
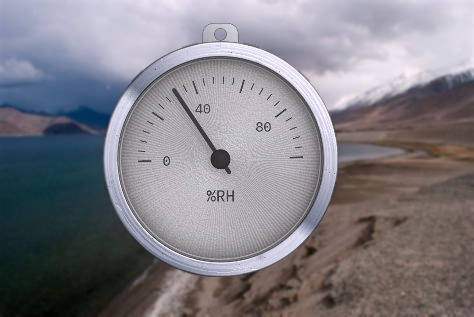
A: 32 %
